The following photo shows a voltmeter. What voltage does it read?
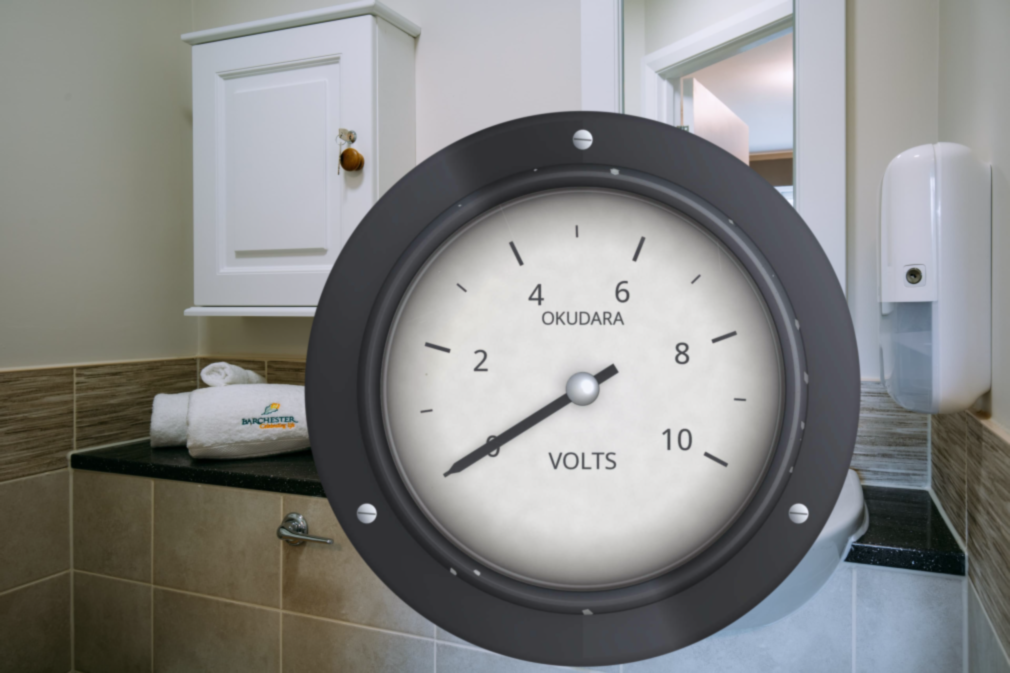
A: 0 V
